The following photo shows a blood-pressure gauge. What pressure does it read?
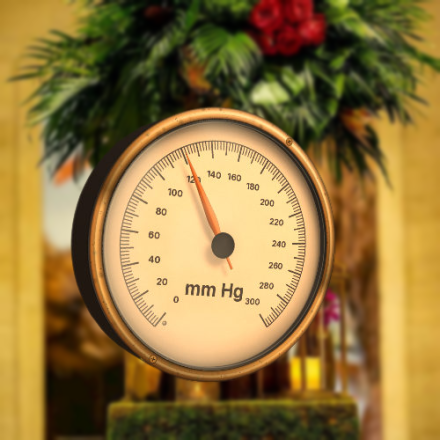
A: 120 mmHg
